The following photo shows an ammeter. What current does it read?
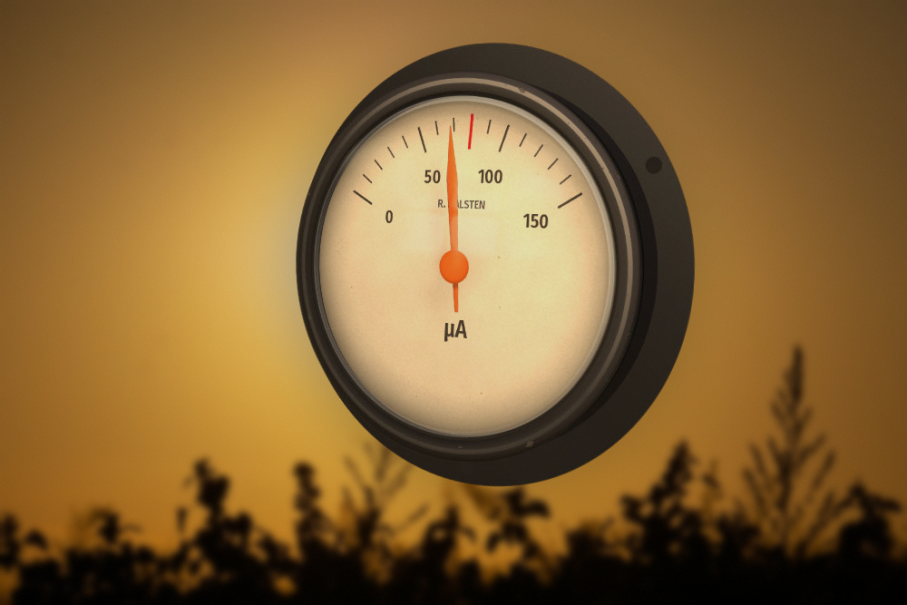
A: 70 µA
